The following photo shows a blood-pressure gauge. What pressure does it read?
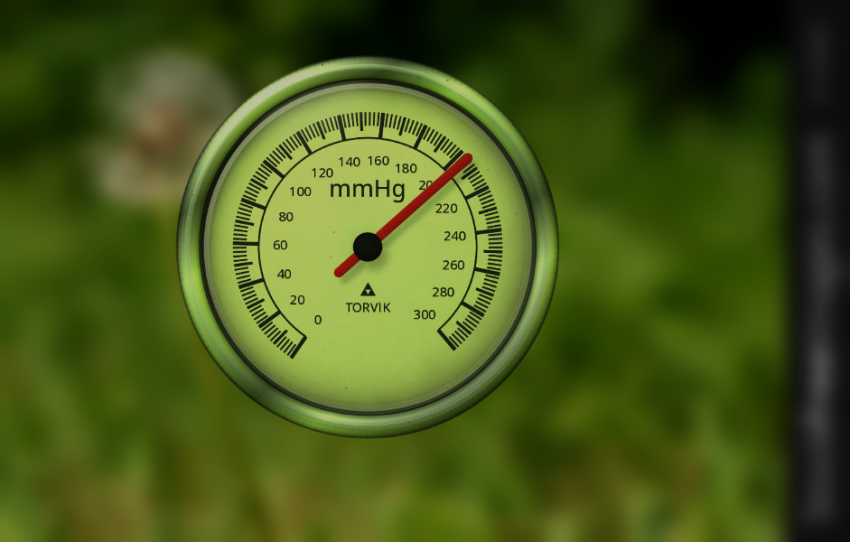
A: 204 mmHg
